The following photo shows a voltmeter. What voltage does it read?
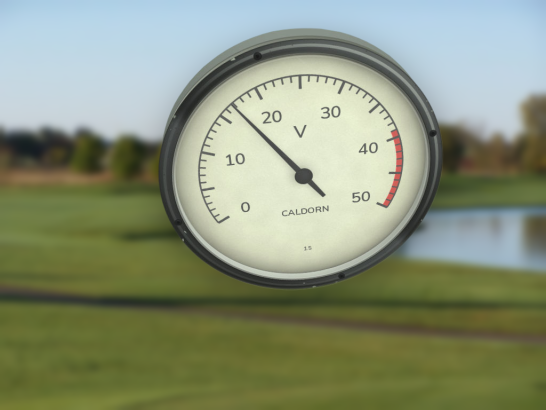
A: 17 V
